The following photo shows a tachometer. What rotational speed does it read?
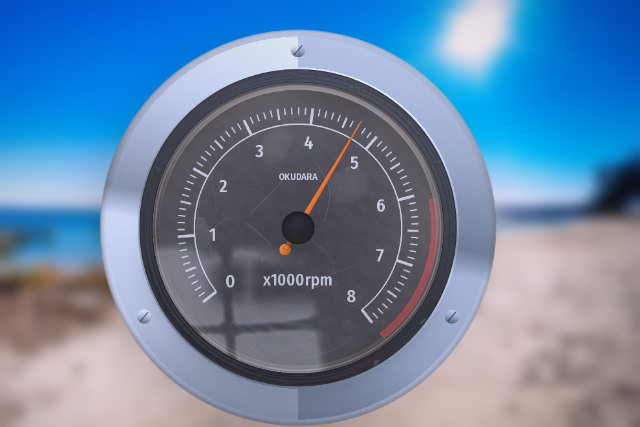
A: 4700 rpm
